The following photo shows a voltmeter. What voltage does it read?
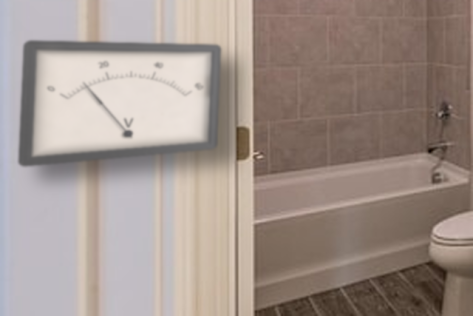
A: 10 V
